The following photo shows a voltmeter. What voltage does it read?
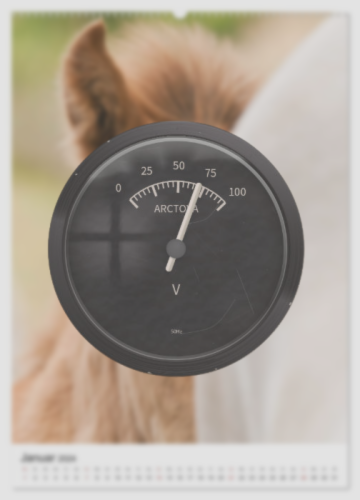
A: 70 V
